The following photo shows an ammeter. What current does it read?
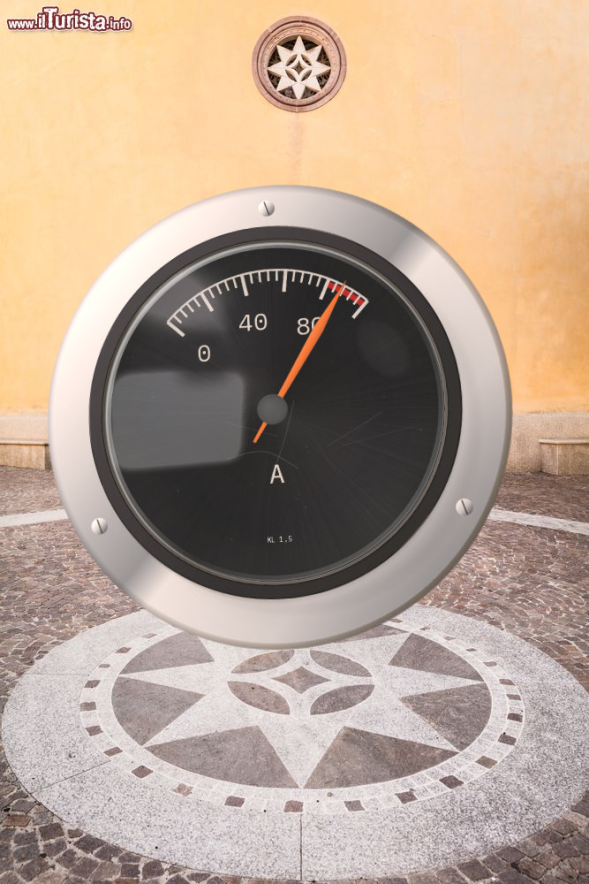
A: 88 A
